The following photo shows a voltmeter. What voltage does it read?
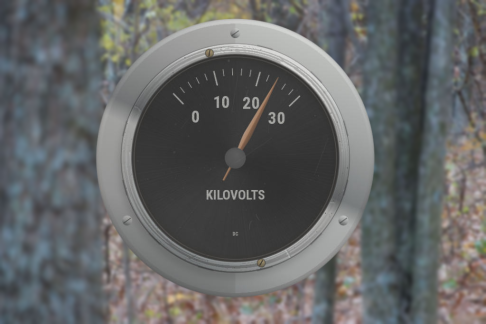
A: 24 kV
